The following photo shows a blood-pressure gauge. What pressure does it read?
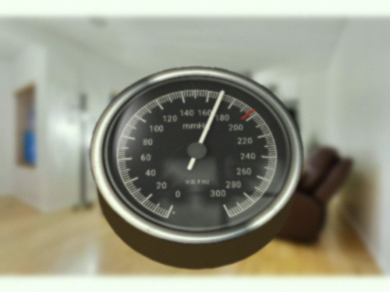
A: 170 mmHg
